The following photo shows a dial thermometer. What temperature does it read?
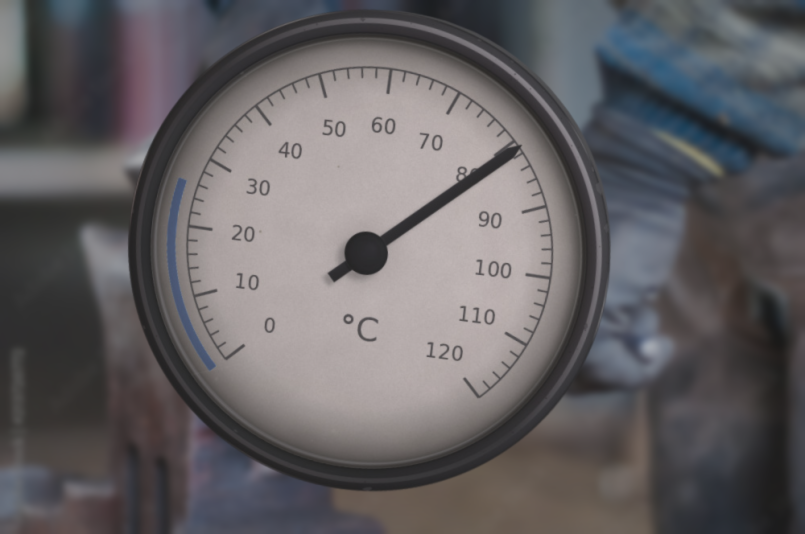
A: 81 °C
